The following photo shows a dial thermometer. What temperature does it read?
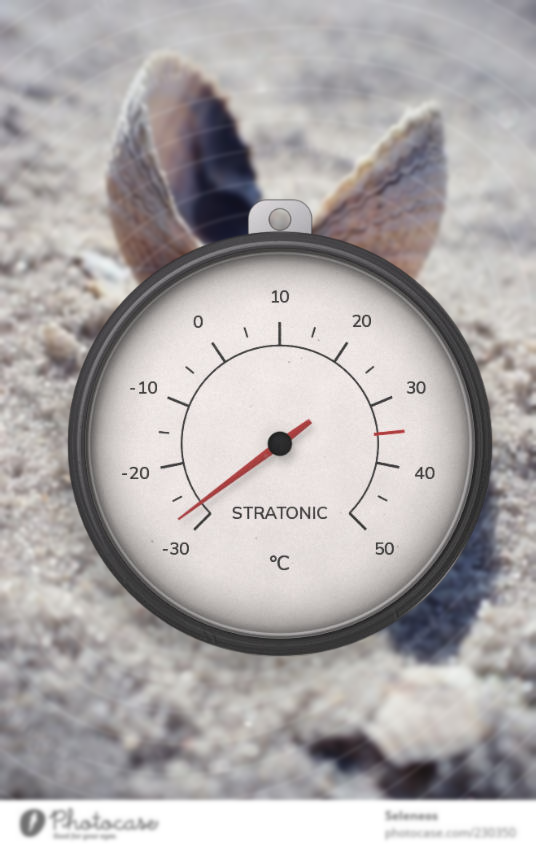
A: -27.5 °C
